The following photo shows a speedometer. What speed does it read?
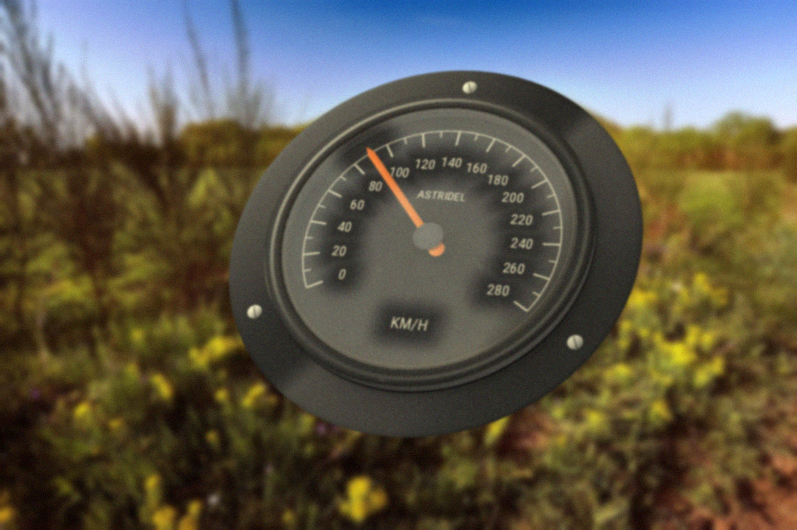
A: 90 km/h
